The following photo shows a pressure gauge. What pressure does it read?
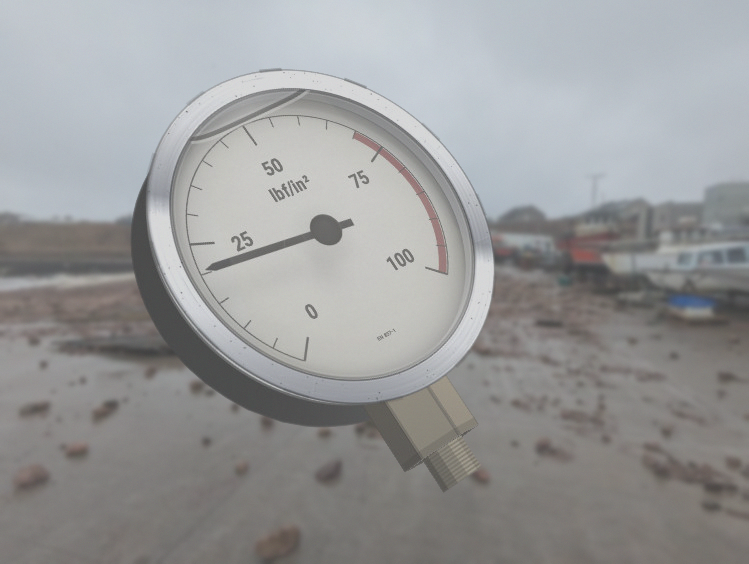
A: 20 psi
